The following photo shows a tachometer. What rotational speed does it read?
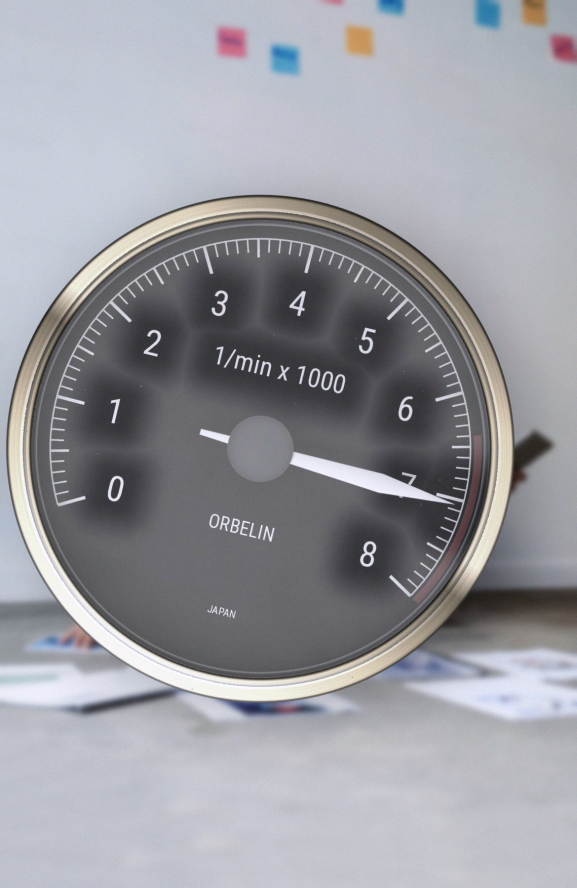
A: 7050 rpm
